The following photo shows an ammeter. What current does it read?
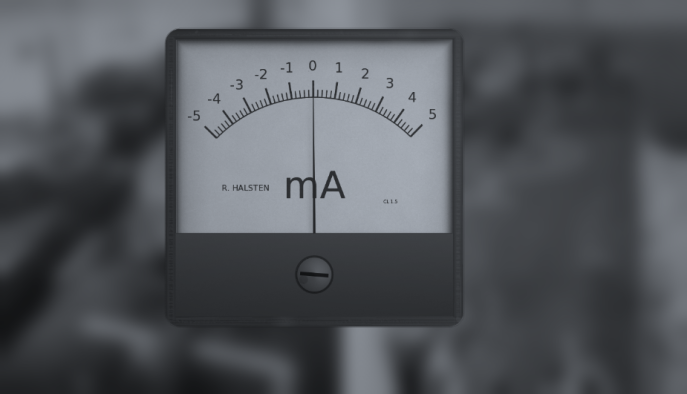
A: 0 mA
